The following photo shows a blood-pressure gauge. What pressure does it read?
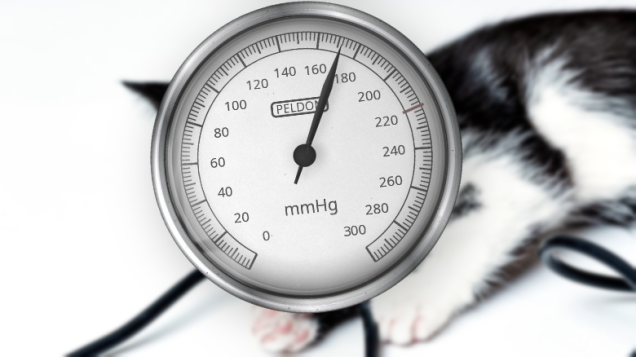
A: 172 mmHg
